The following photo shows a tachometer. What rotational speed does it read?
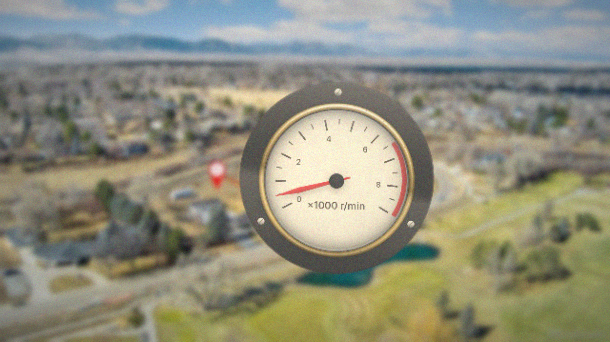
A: 500 rpm
